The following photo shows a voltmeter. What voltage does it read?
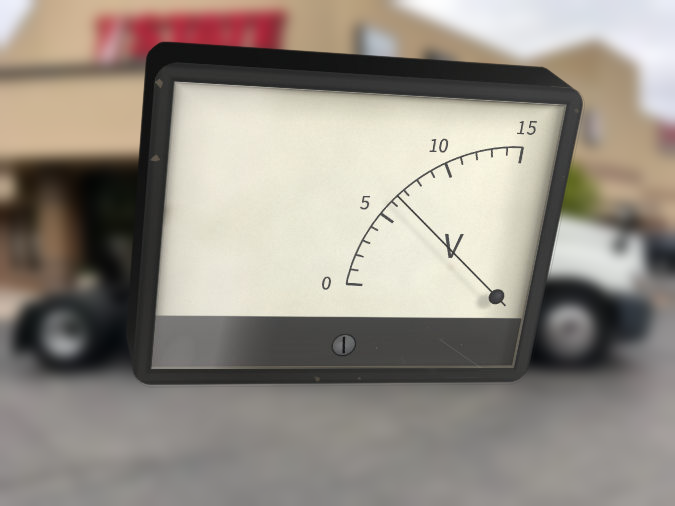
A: 6.5 V
